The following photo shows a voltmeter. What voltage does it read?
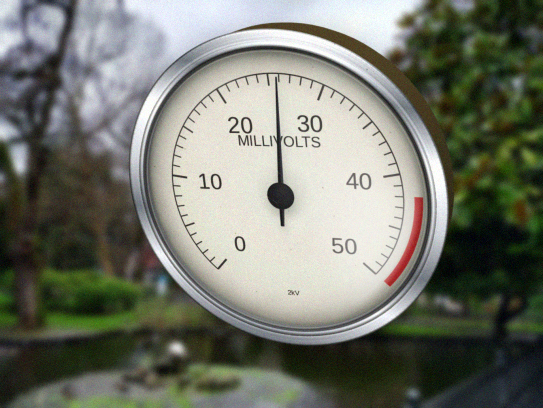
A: 26 mV
